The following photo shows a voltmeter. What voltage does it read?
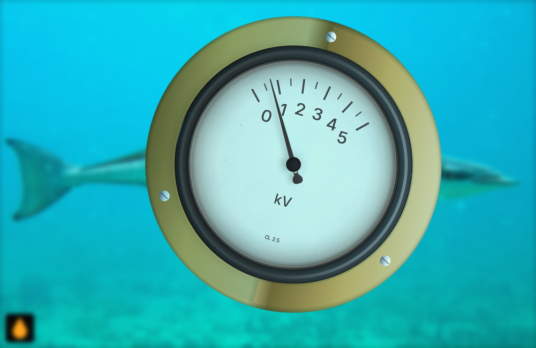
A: 0.75 kV
